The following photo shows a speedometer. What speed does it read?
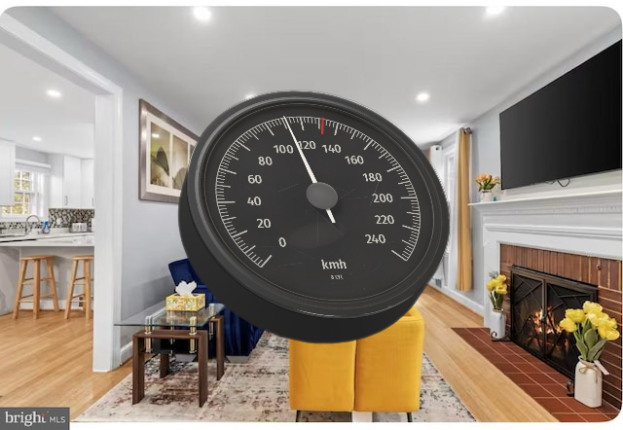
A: 110 km/h
